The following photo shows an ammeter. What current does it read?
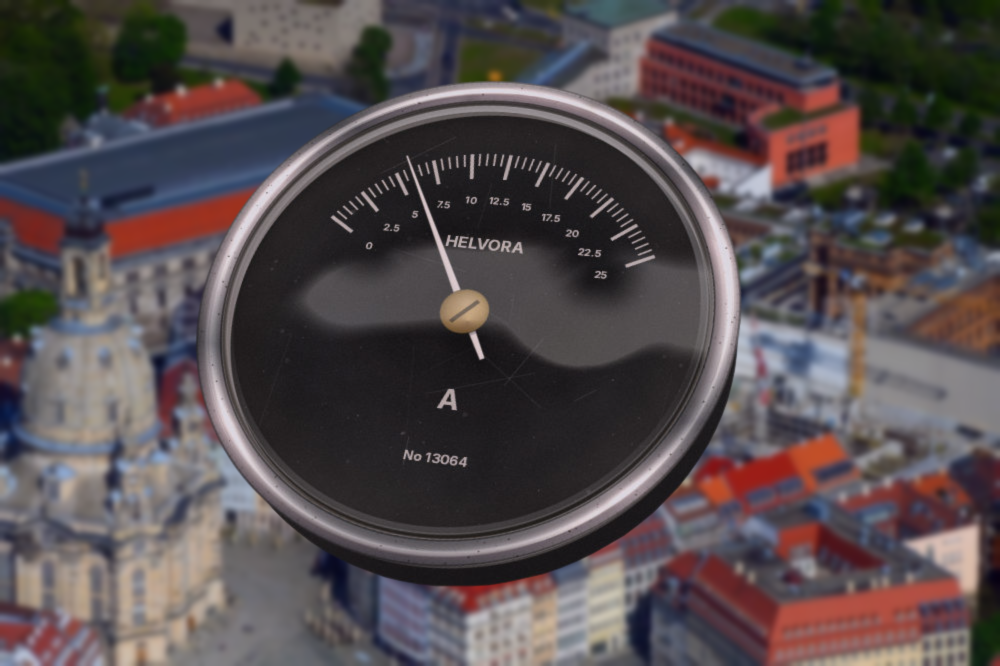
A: 6 A
